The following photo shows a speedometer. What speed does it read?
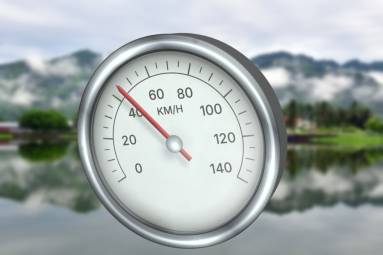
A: 45 km/h
